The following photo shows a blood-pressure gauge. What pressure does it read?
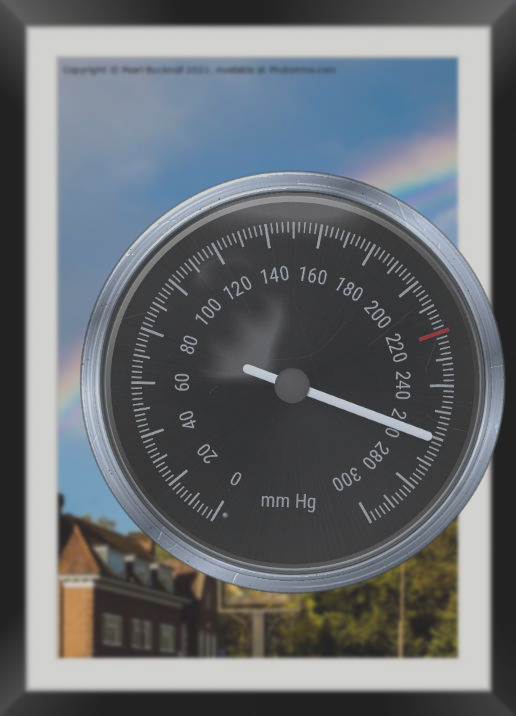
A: 260 mmHg
